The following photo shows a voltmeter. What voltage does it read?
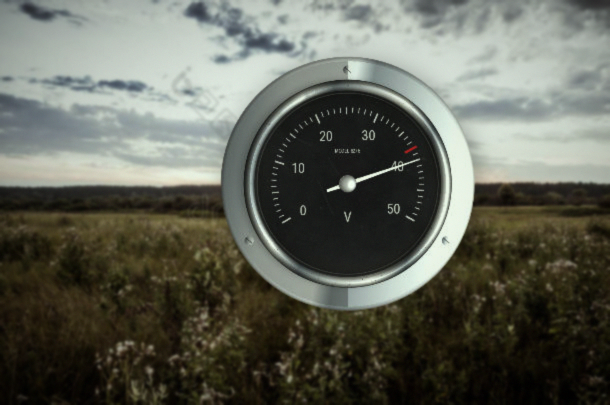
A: 40 V
